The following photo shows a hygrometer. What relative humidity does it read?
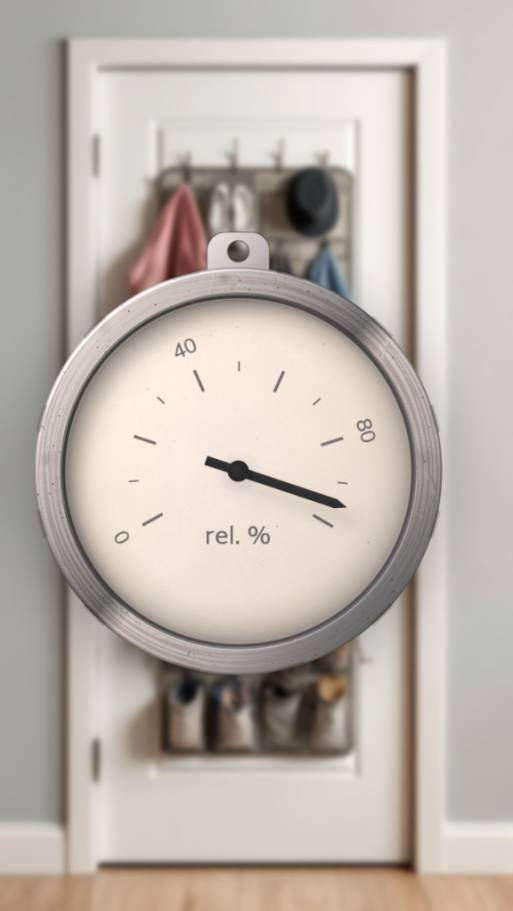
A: 95 %
